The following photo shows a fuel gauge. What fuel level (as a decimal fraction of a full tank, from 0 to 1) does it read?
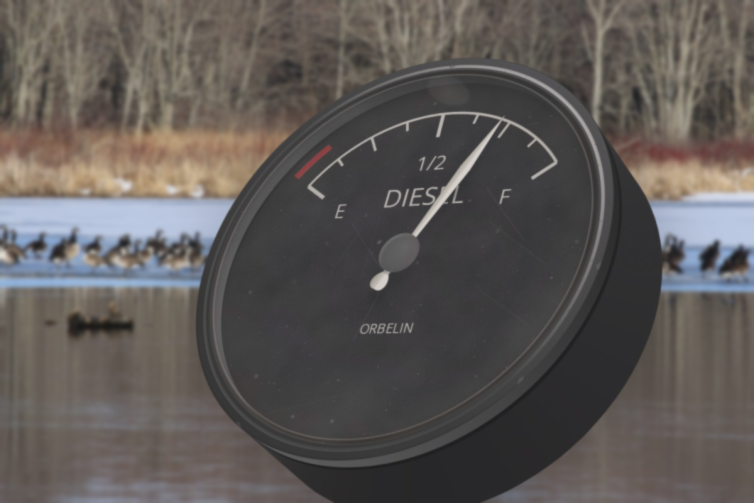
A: 0.75
